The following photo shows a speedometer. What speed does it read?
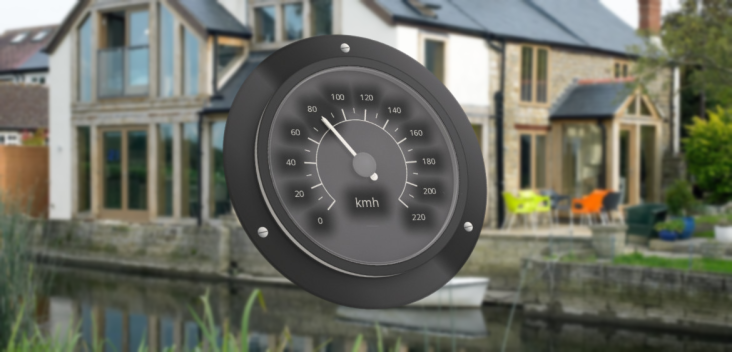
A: 80 km/h
